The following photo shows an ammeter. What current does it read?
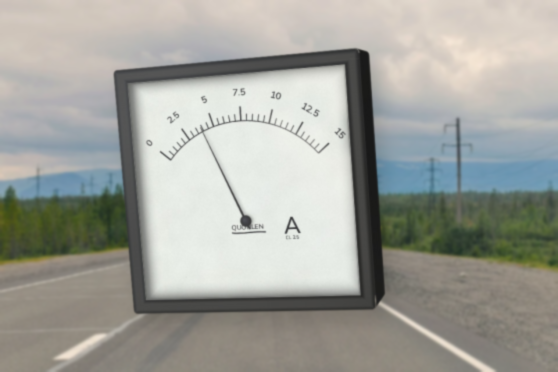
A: 4 A
